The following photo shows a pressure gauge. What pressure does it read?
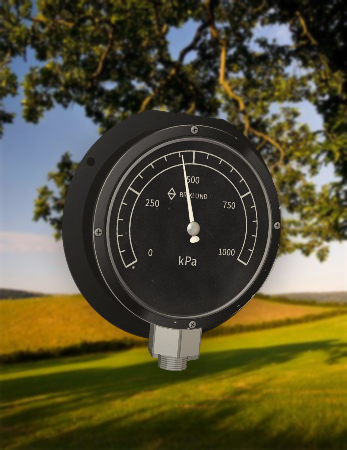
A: 450 kPa
